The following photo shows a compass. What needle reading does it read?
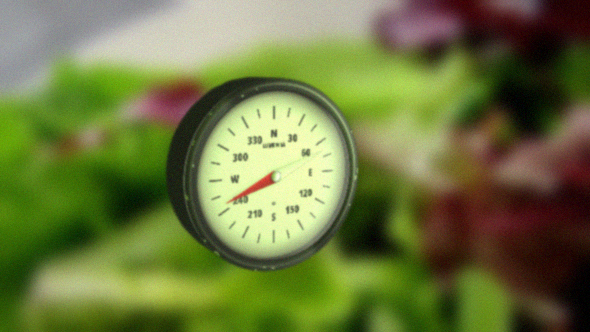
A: 247.5 °
